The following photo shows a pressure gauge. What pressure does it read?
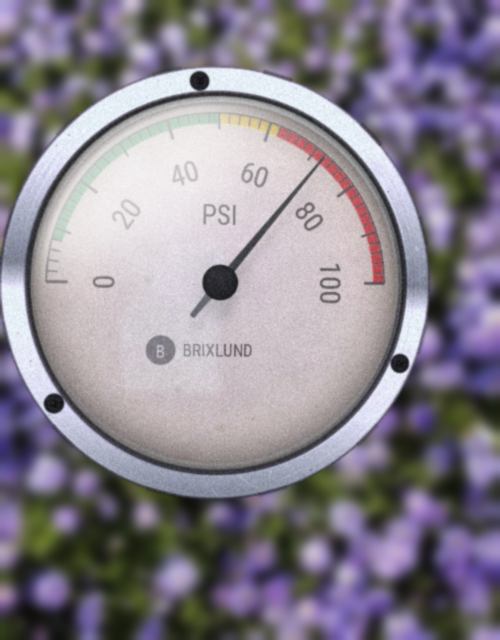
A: 72 psi
